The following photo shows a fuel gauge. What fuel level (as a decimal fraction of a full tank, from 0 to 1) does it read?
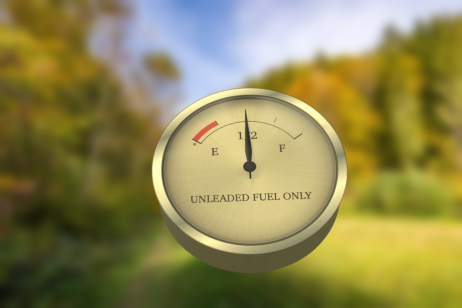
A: 0.5
